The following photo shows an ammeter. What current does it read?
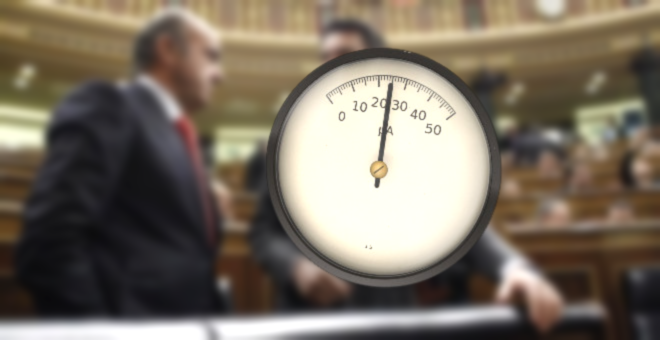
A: 25 µA
